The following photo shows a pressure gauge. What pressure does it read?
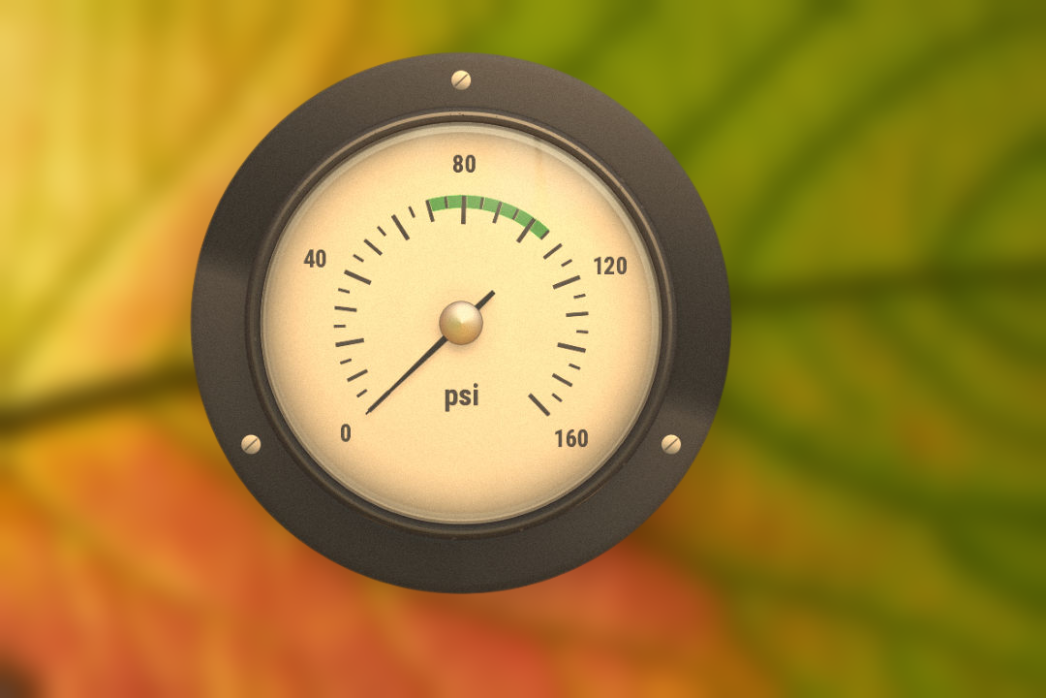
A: 0 psi
